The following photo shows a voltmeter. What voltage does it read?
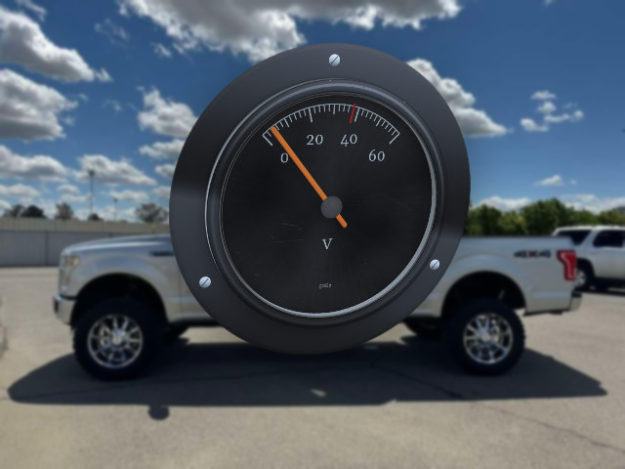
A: 4 V
